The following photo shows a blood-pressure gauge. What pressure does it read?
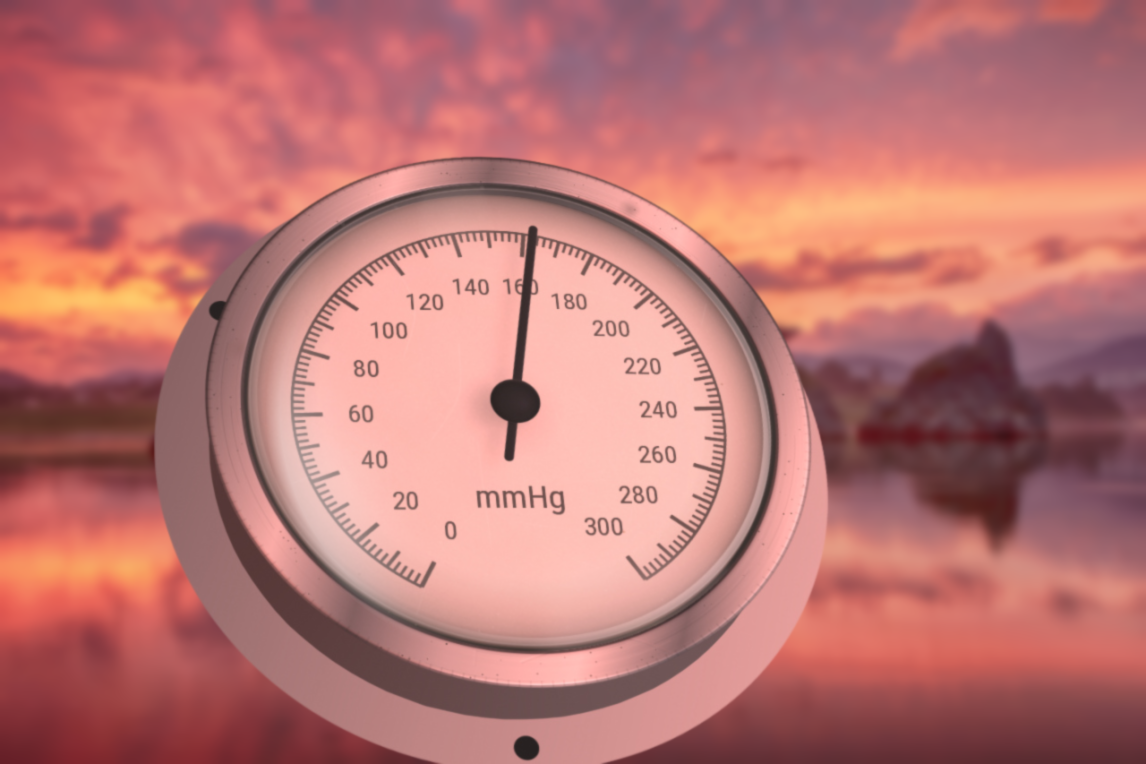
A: 162 mmHg
